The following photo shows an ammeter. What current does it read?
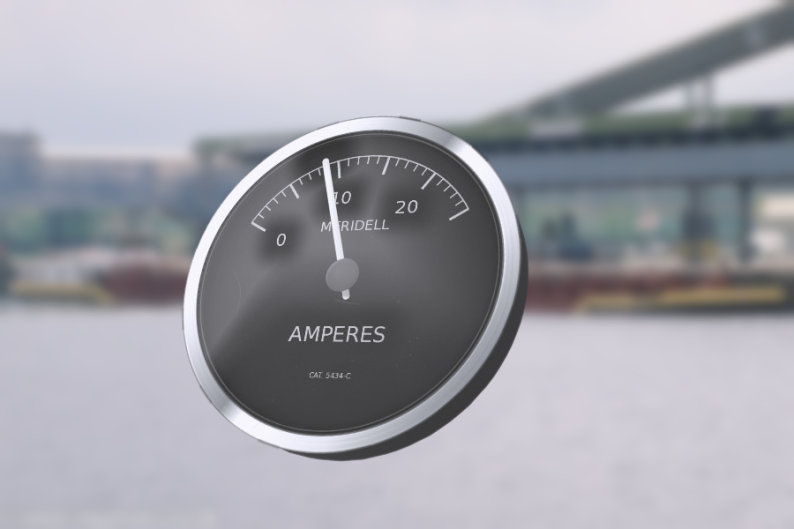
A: 9 A
